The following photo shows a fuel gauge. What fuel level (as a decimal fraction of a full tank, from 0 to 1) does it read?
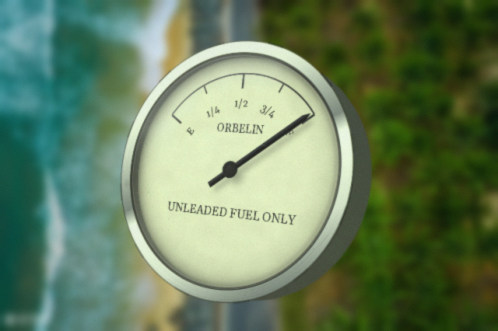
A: 1
